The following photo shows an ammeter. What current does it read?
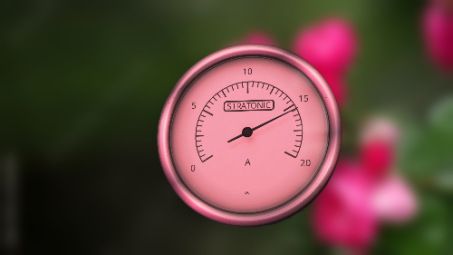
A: 15.5 A
